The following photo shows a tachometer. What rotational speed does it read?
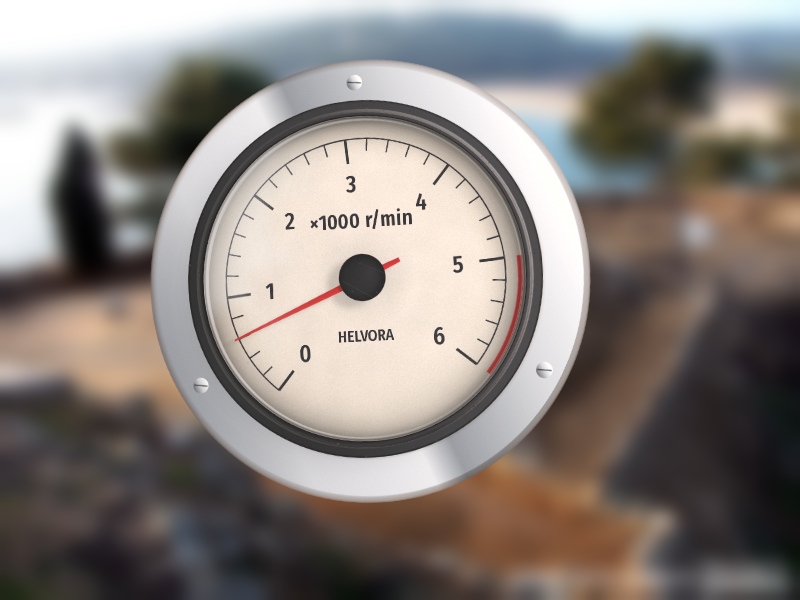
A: 600 rpm
